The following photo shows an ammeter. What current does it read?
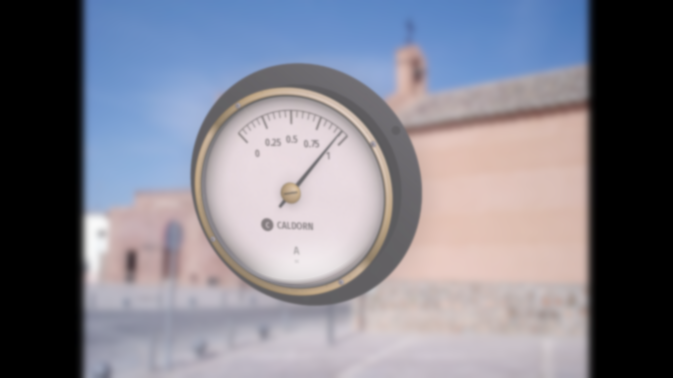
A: 0.95 A
